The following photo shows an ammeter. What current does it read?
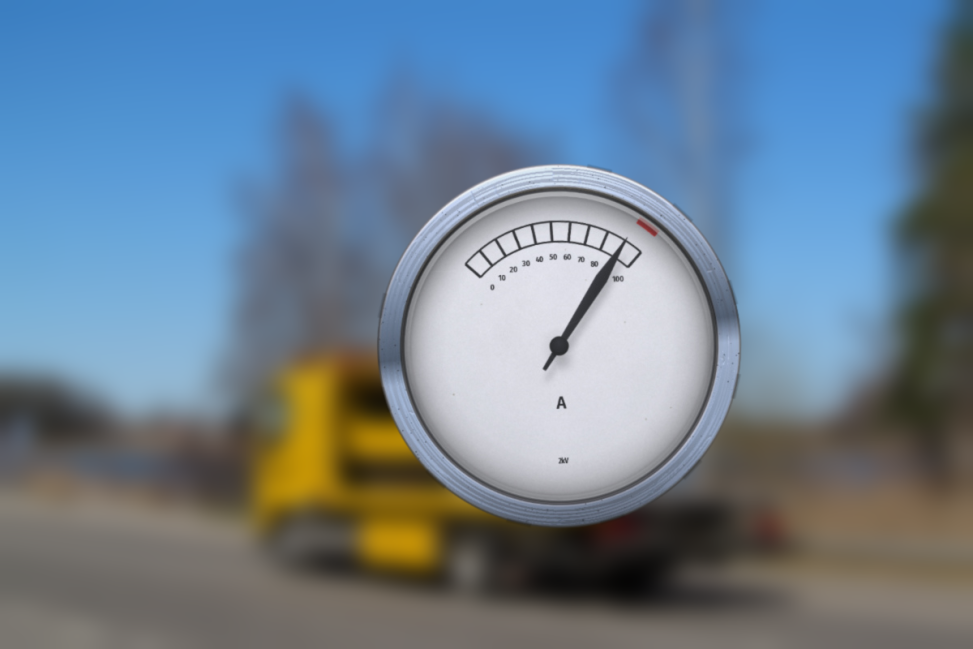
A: 90 A
